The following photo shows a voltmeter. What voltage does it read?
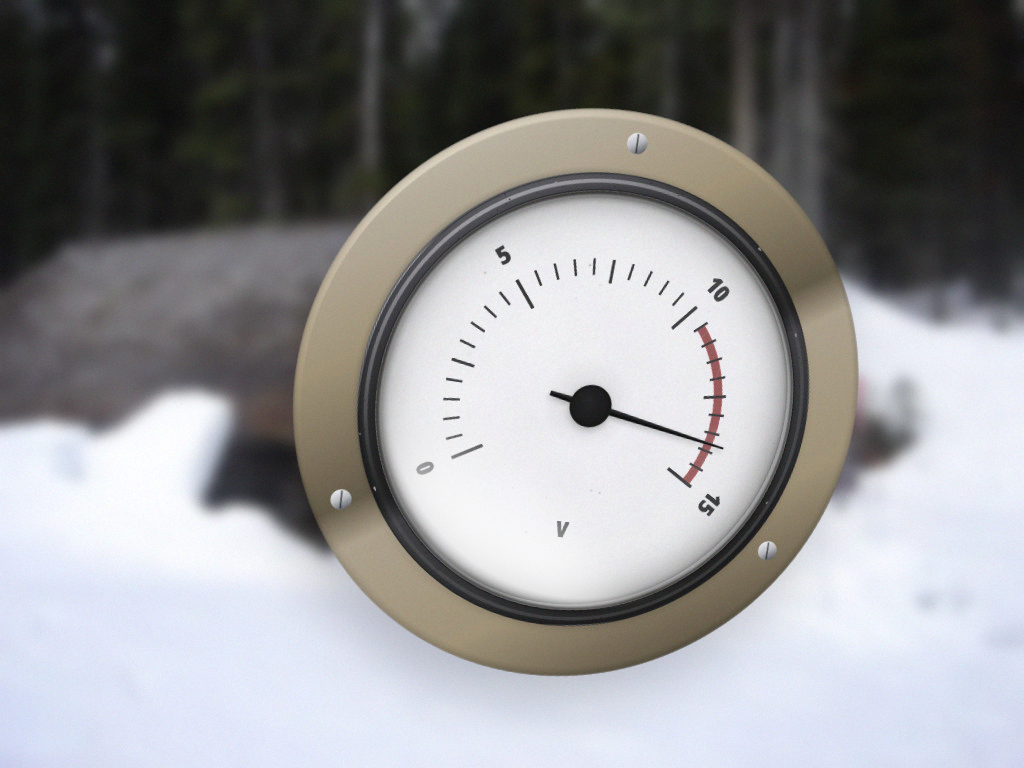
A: 13.75 V
